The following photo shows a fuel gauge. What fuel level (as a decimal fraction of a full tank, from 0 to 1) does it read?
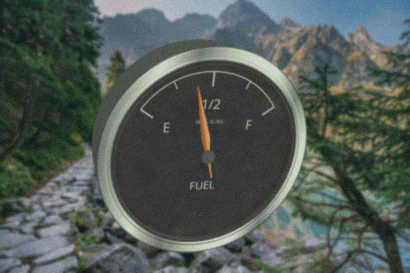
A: 0.375
